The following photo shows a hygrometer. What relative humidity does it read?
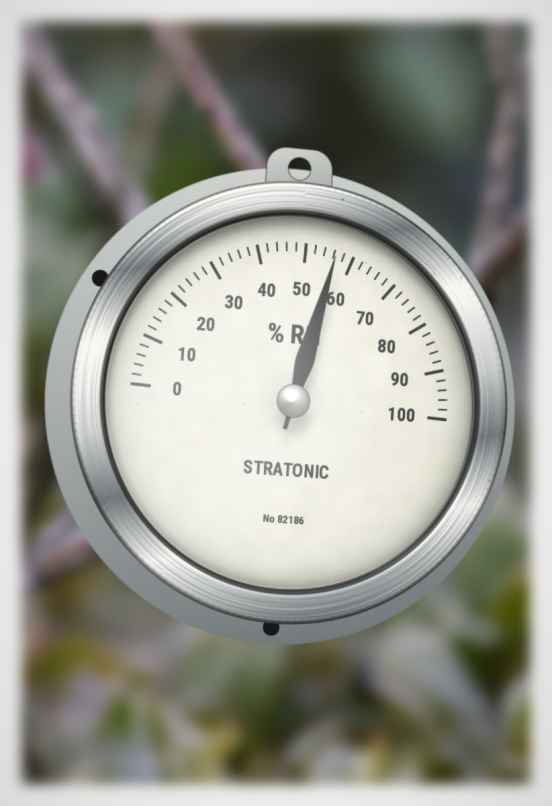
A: 56 %
